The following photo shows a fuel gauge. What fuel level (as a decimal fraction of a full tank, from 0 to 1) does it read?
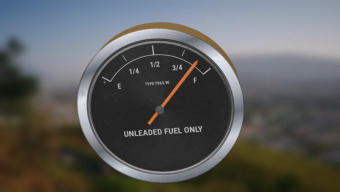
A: 0.875
